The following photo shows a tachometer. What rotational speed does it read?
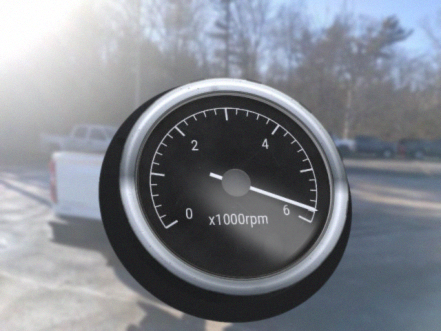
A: 5800 rpm
